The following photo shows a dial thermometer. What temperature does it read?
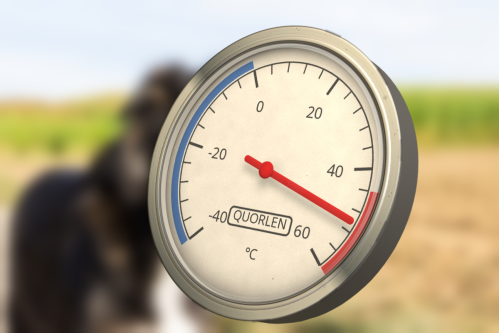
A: 50 °C
